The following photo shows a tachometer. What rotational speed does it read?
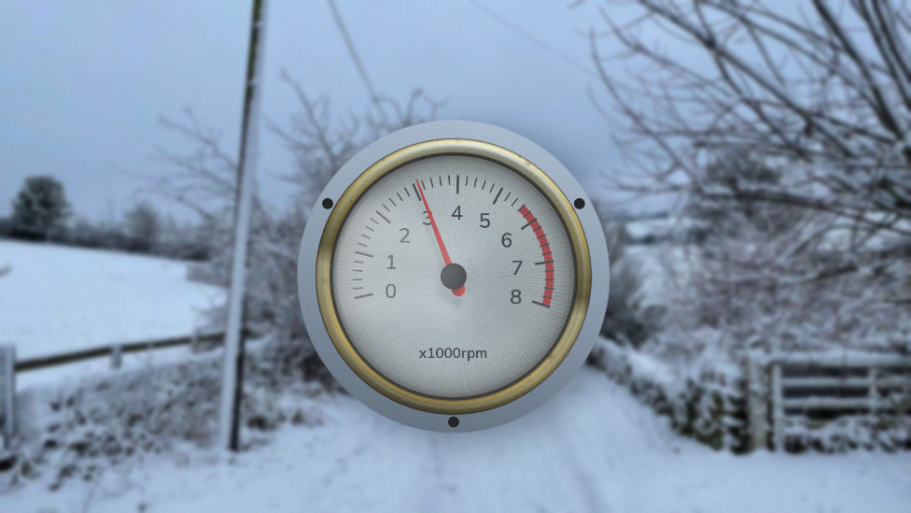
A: 3100 rpm
